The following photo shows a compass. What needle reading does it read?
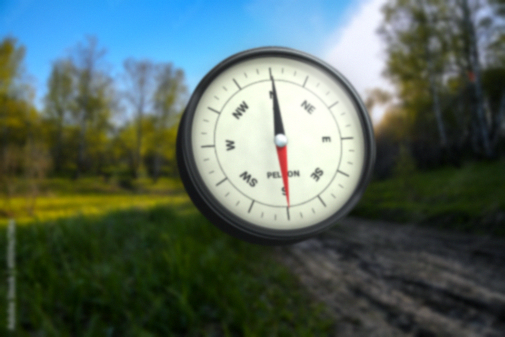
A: 180 °
